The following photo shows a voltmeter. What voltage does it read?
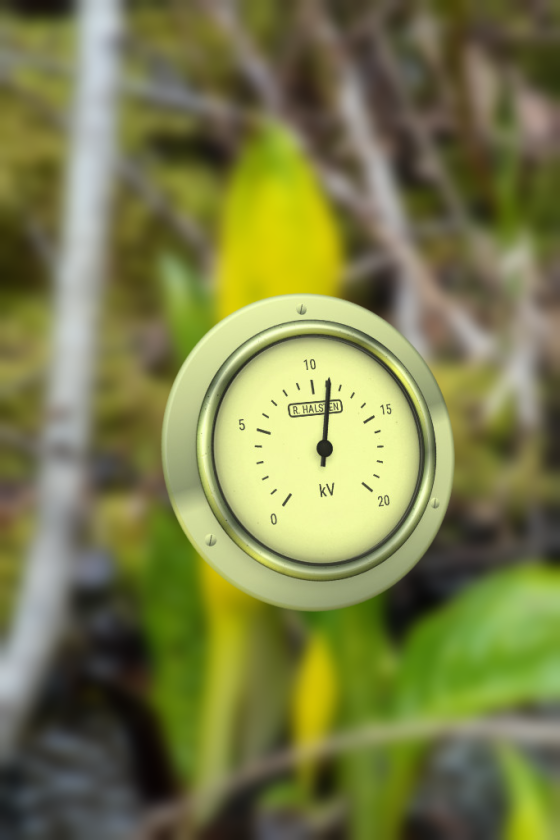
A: 11 kV
